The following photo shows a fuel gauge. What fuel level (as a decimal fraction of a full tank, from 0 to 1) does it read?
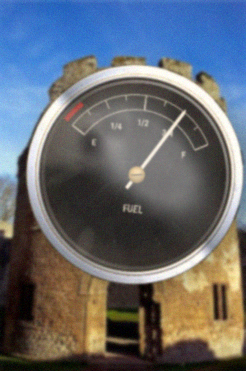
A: 0.75
